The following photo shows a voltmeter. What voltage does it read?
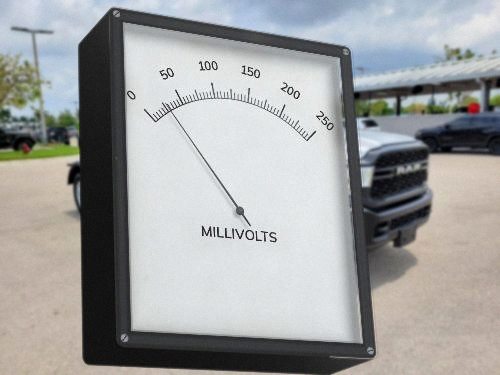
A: 25 mV
